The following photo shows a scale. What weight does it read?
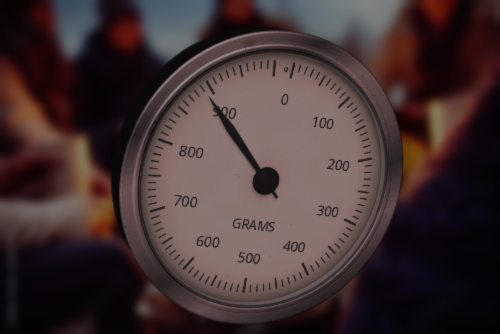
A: 890 g
